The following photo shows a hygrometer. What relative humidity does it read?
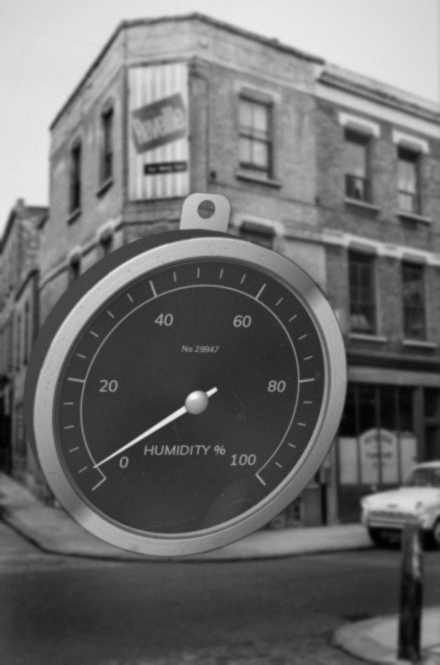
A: 4 %
